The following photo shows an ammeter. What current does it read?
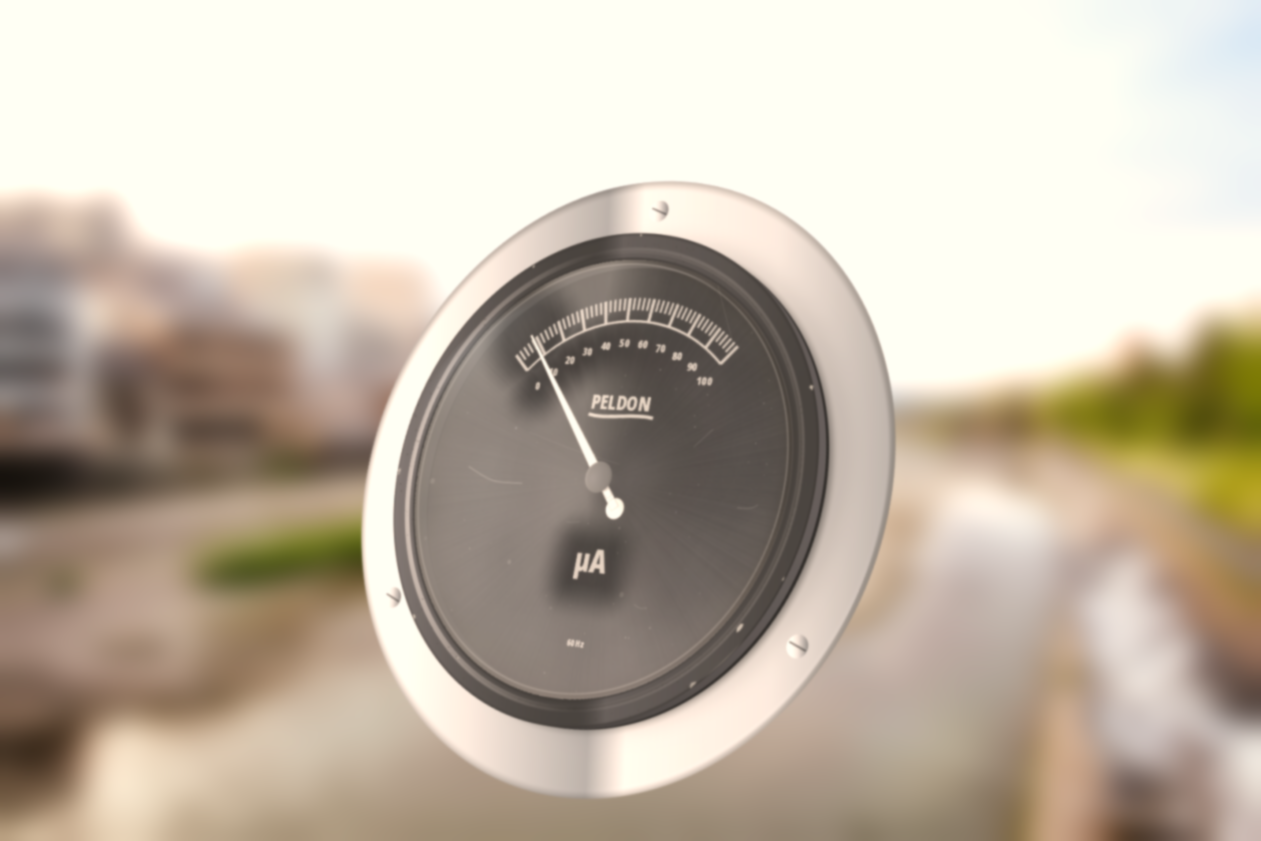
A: 10 µA
